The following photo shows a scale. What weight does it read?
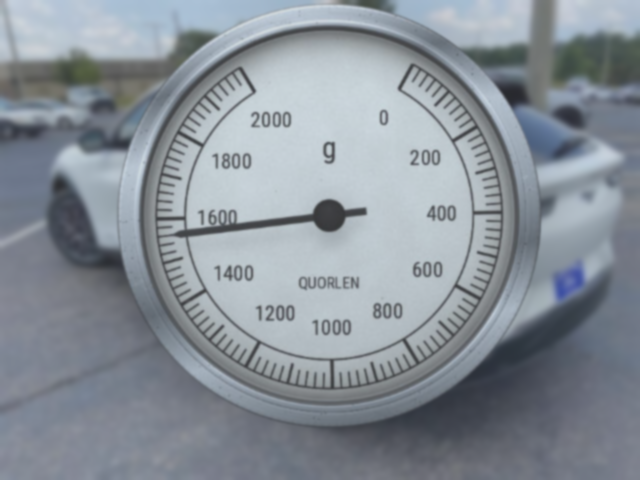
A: 1560 g
